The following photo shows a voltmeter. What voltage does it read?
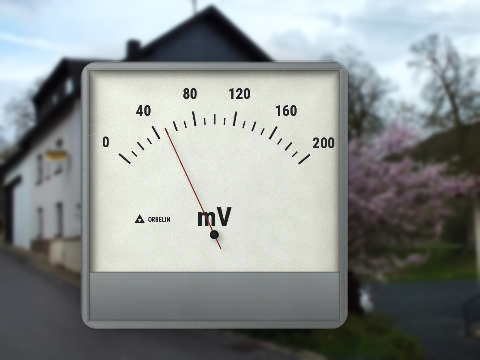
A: 50 mV
